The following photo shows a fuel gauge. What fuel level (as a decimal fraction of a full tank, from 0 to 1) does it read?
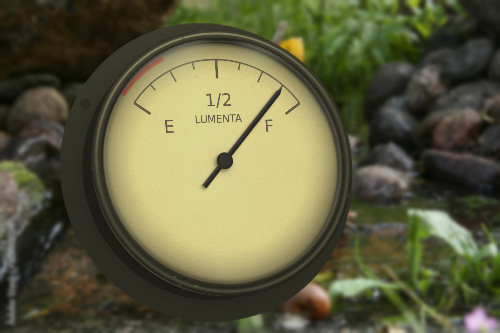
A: 0.875
